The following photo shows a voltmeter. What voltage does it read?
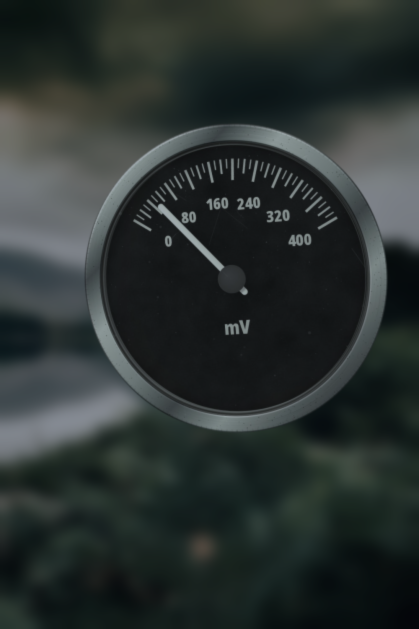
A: 50 mV
